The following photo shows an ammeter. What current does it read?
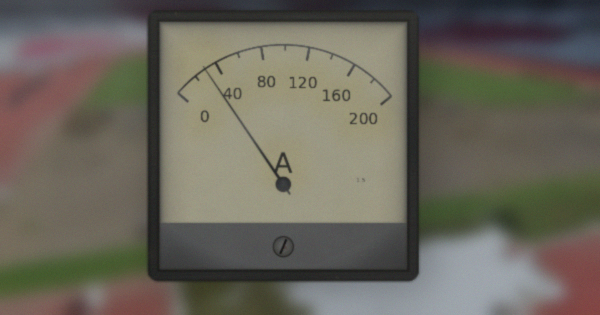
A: 30 A
